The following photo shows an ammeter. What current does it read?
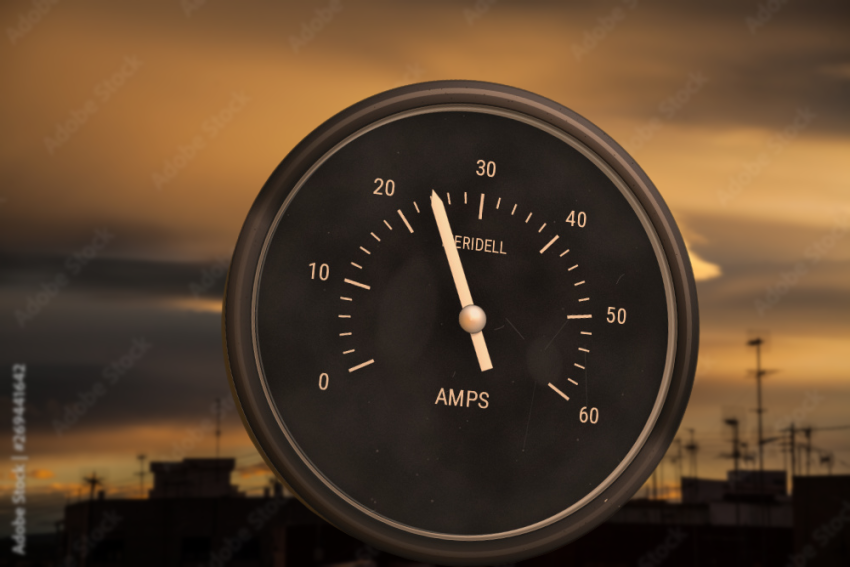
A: 24 A
